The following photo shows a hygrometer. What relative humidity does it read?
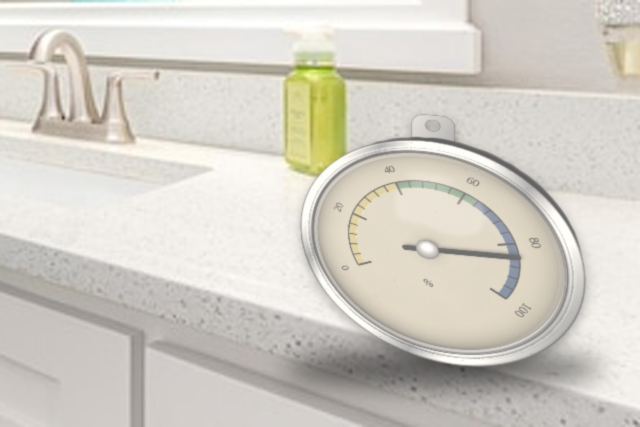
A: 84 %
